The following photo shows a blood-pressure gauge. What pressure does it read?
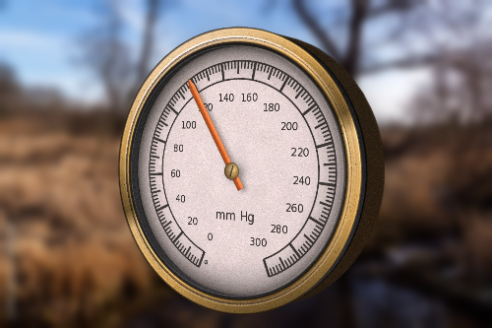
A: 120 mmHg
